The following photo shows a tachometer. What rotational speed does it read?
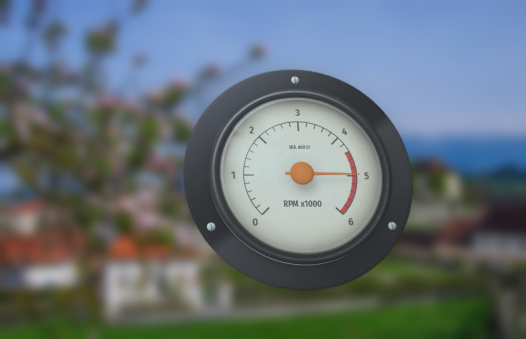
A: 5000 rpm
